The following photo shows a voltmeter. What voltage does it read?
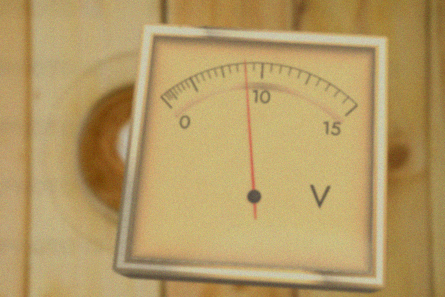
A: 9 V
